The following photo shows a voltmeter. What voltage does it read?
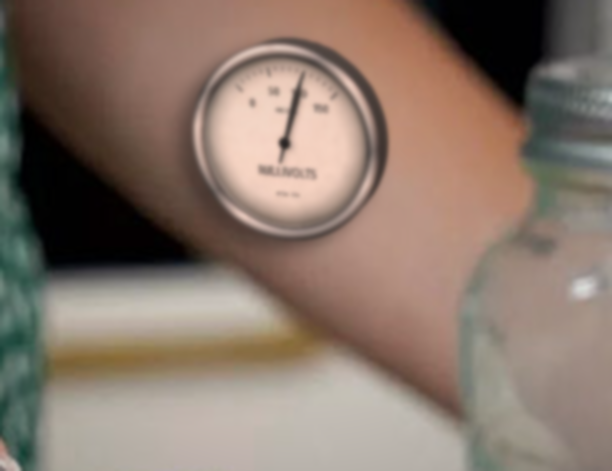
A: 100 mV
